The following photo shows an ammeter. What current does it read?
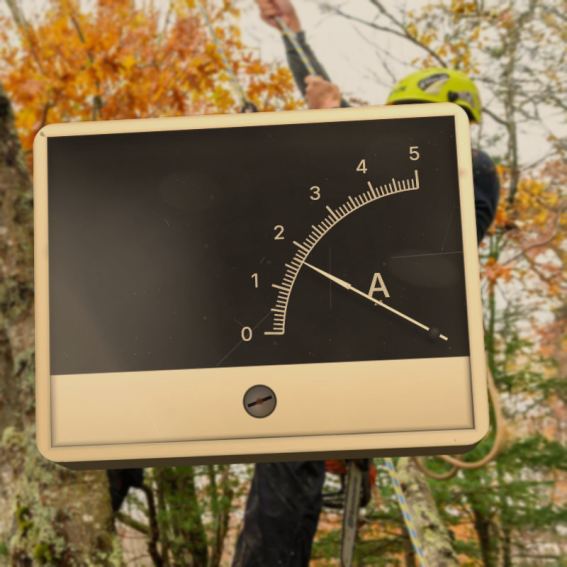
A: 1.7 A
